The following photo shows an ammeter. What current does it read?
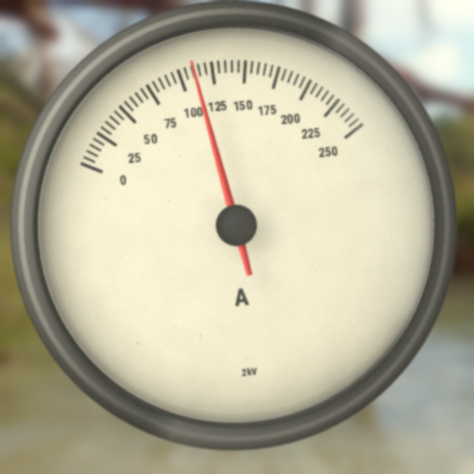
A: 110 A
